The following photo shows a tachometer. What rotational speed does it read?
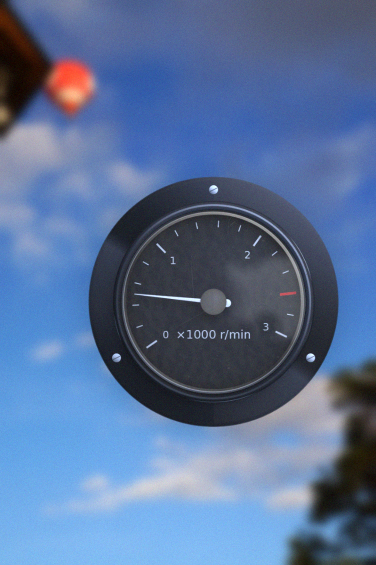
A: 500 rpm
